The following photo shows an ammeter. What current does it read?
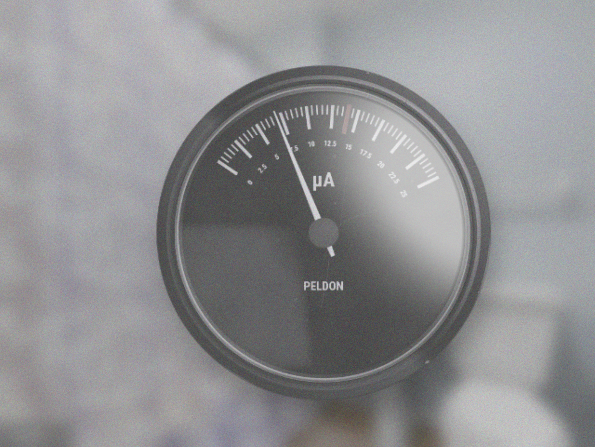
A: 7 µA
